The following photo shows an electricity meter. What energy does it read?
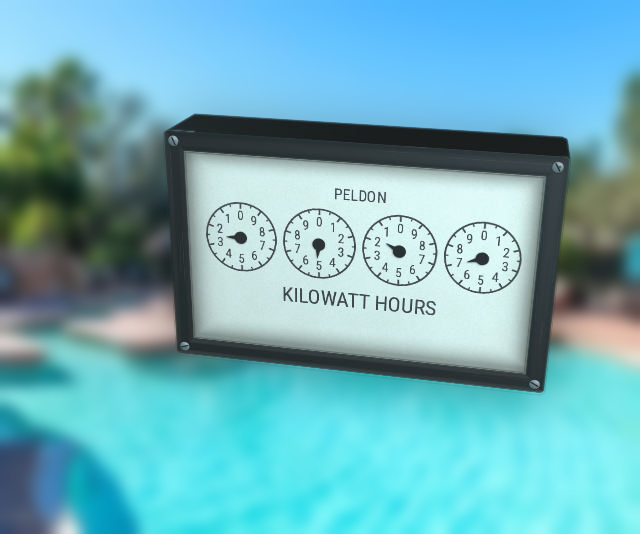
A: 2517 kWh
